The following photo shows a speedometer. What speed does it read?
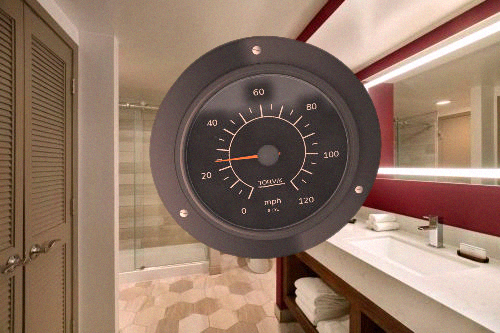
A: 25 mph
